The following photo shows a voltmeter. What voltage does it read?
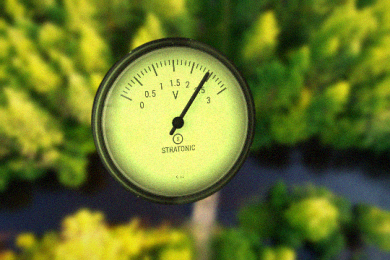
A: 2.4 V
